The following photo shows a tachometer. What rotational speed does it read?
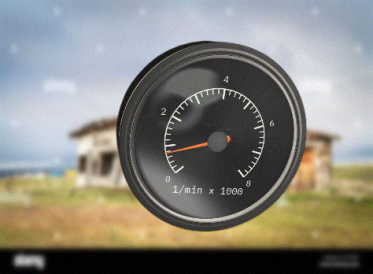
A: 800 rpm
